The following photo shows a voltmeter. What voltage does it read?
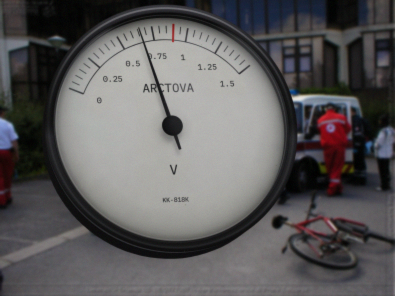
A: 0.65 V
